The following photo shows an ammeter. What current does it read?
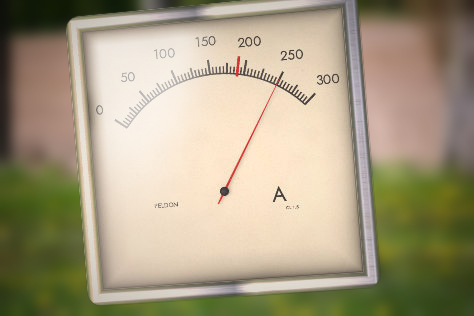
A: 250 A
